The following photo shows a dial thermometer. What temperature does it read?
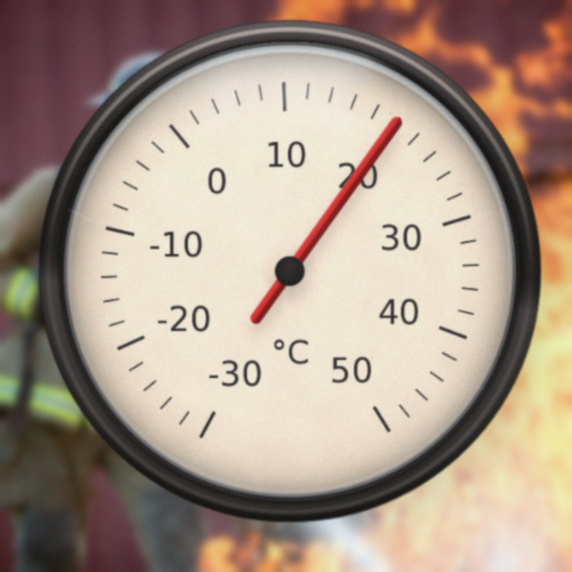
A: 20 °C
